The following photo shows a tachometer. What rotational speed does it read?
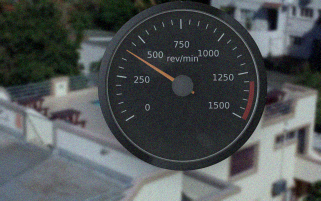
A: 400 rpm
